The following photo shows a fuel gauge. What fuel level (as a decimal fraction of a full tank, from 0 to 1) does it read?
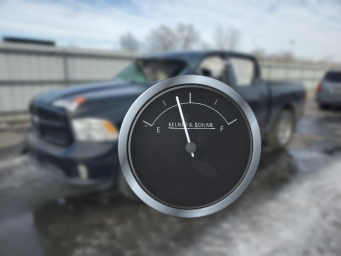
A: 0.375
